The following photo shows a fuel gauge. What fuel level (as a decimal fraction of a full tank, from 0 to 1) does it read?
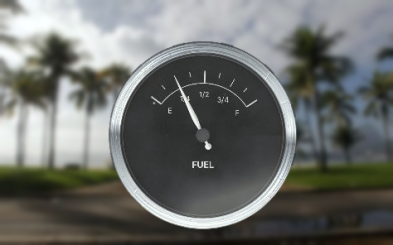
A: 0.25
